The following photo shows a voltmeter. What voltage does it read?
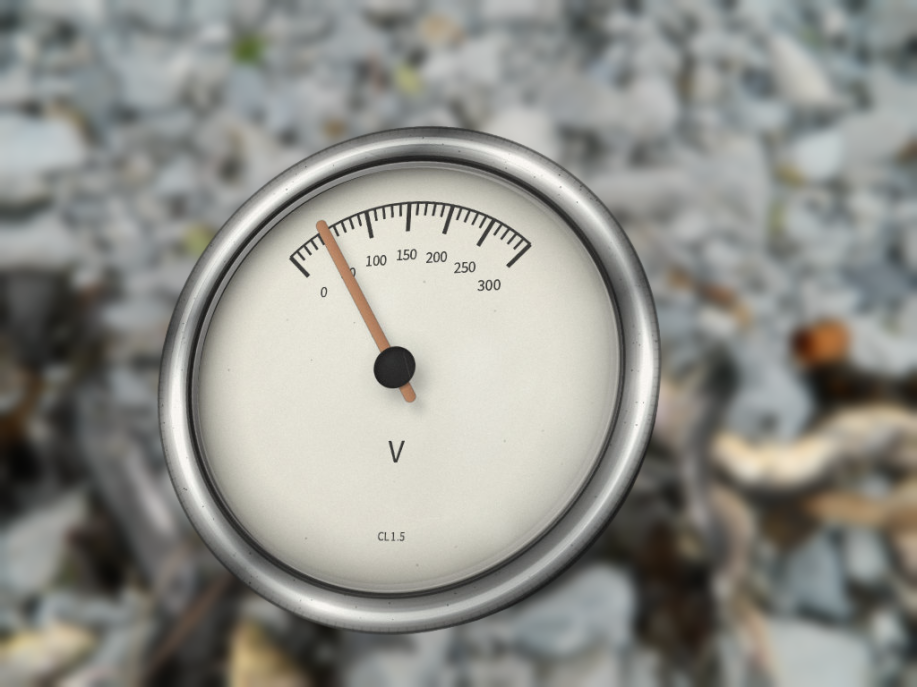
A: 50 V
